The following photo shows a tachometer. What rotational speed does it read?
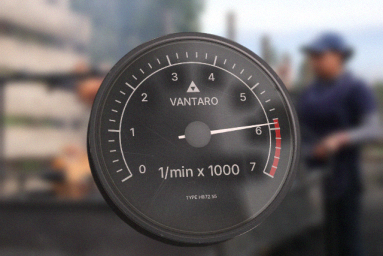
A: 5900 rpm
